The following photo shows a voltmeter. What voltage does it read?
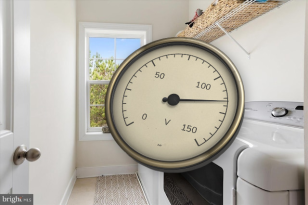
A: 117.5 V
